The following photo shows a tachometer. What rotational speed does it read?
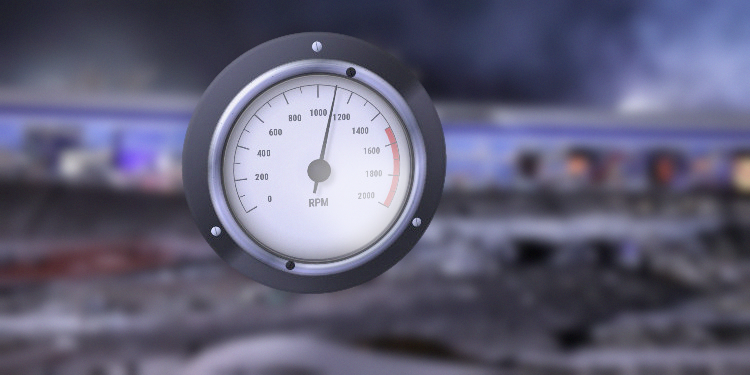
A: 1100 rpm
